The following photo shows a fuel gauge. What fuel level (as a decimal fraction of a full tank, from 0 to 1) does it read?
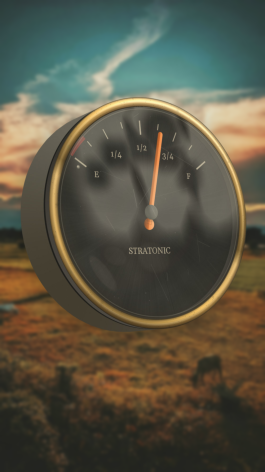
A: 0.625
